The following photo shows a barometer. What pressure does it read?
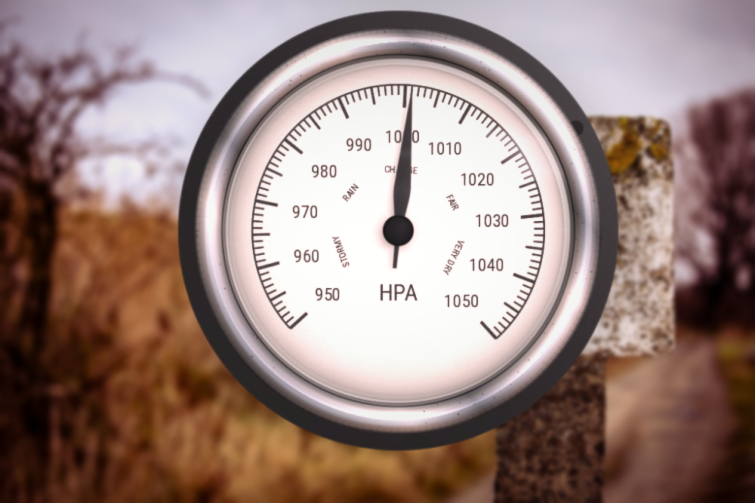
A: 1001 hPa
